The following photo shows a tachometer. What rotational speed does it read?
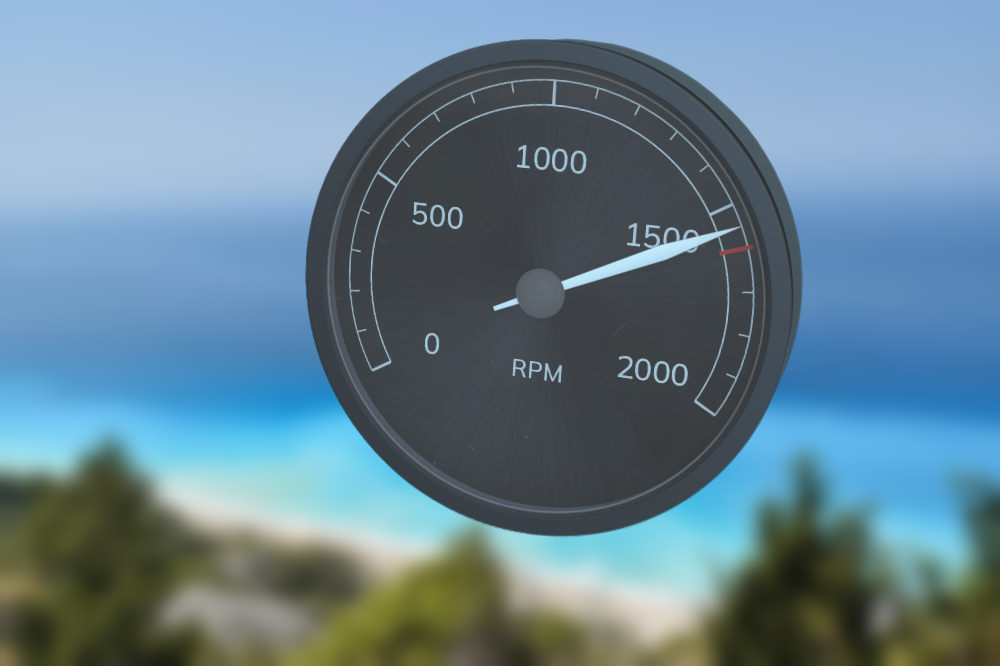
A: 1550 rpm
